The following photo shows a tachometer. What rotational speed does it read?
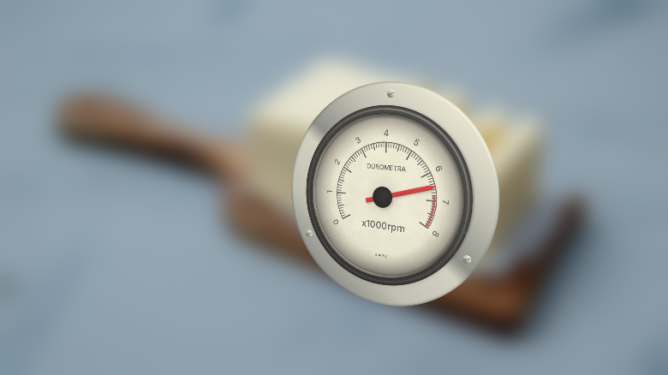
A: 6500 rpm
